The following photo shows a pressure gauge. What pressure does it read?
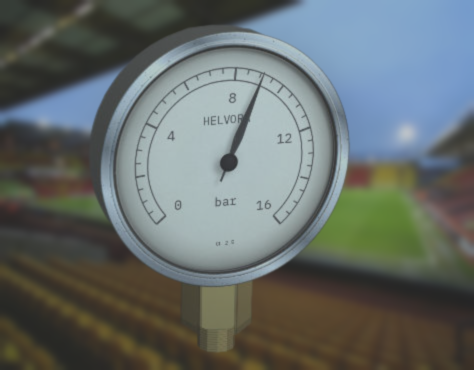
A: 9 bar
